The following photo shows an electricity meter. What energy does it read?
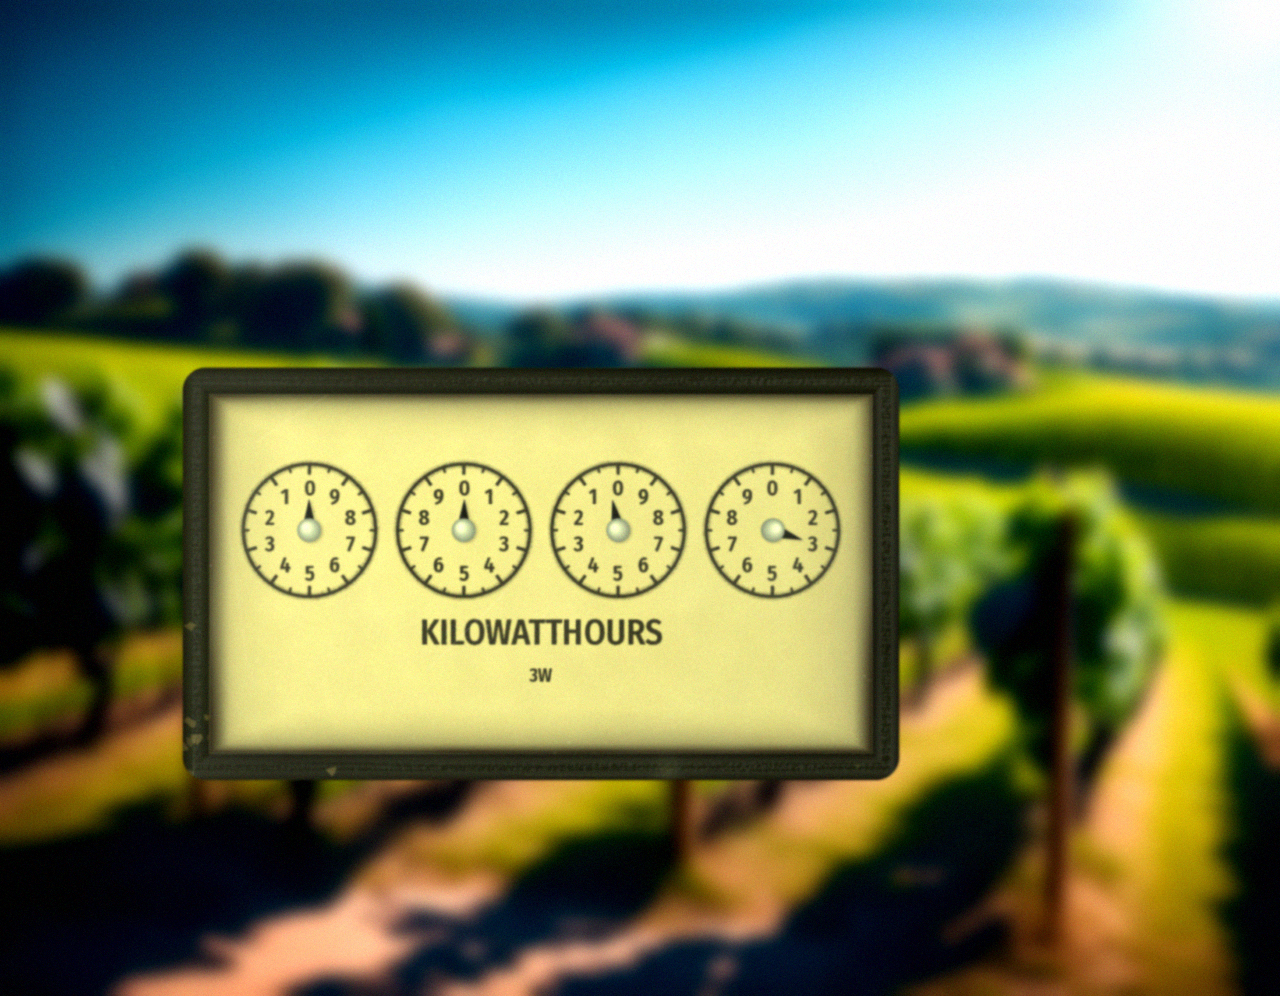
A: 3 kWh
